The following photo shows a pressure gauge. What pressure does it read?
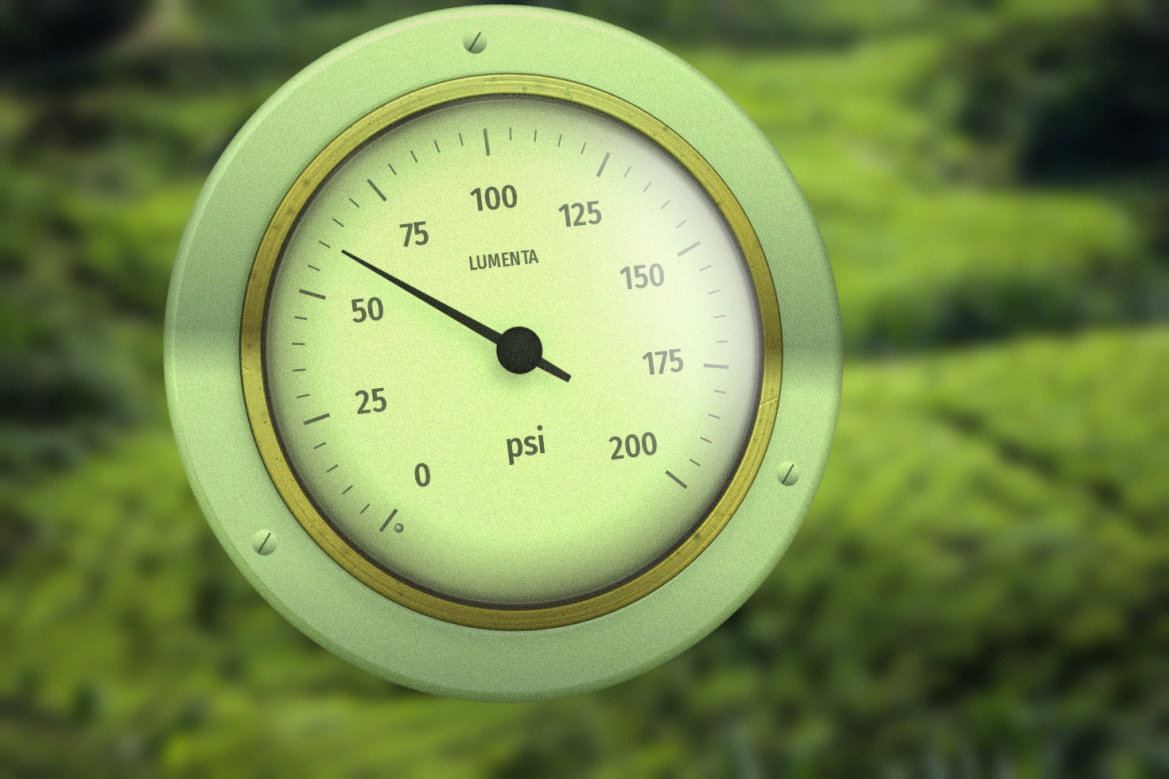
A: 60 psi
